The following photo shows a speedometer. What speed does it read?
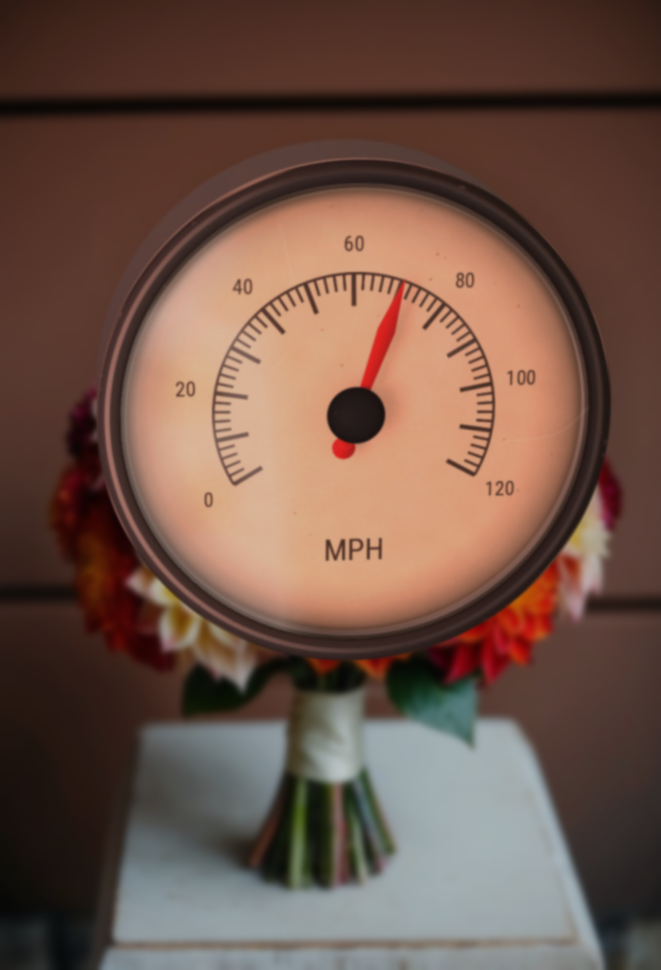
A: 70 mph
